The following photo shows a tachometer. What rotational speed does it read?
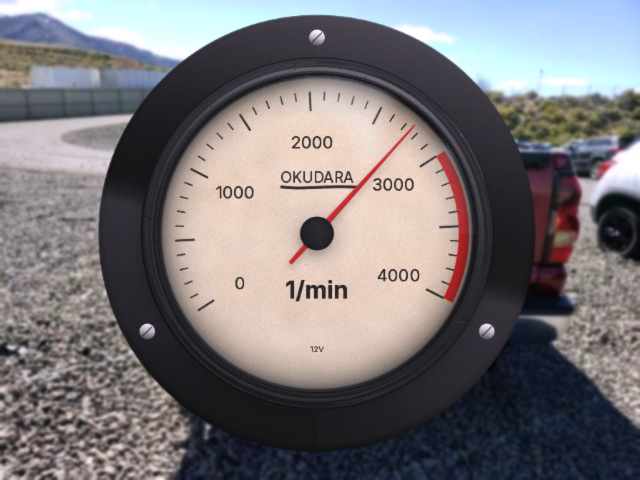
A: 2750 rpm
